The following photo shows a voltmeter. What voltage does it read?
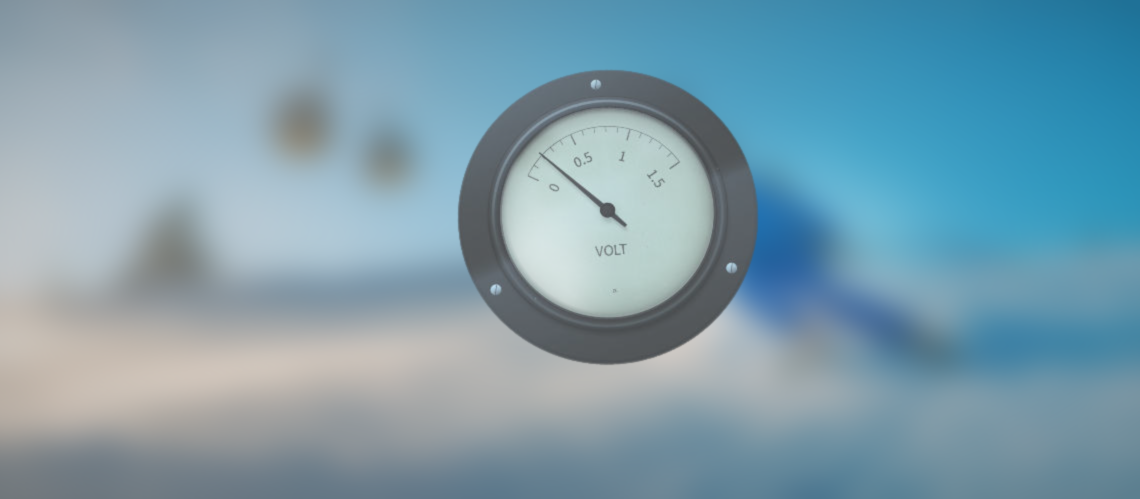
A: 0.2 V
